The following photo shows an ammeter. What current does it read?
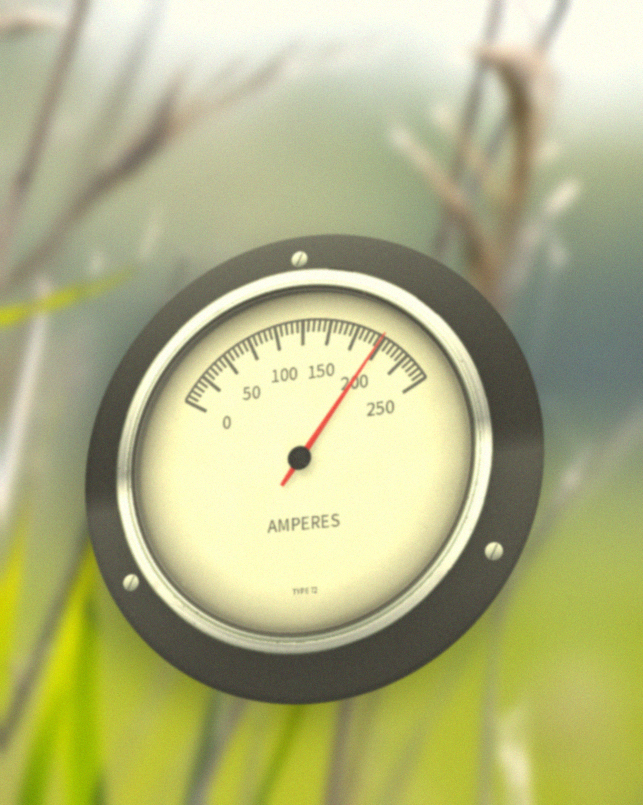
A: 200 A
